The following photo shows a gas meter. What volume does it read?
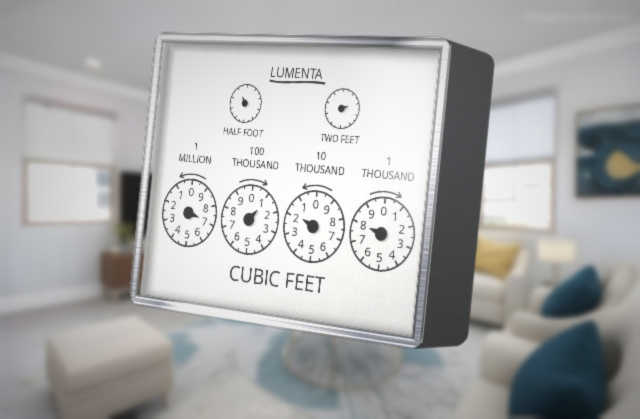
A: 711800 ft³
